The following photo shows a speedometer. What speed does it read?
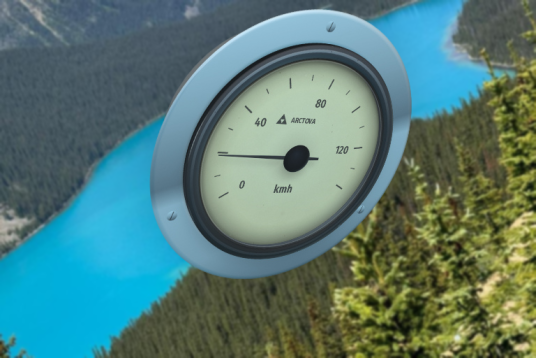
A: 20 km/h
